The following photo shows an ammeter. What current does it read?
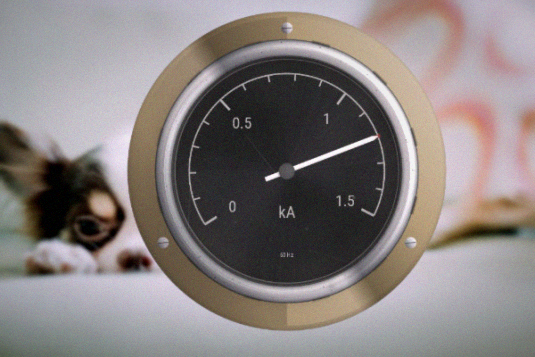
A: 1.2 kA
